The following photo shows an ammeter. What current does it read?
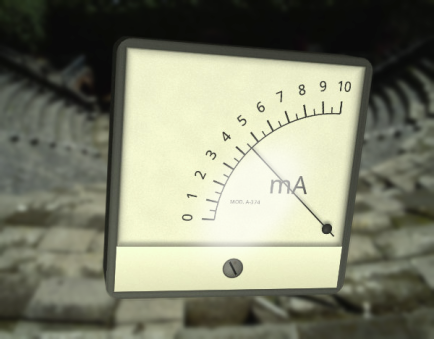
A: 4.5 mA
